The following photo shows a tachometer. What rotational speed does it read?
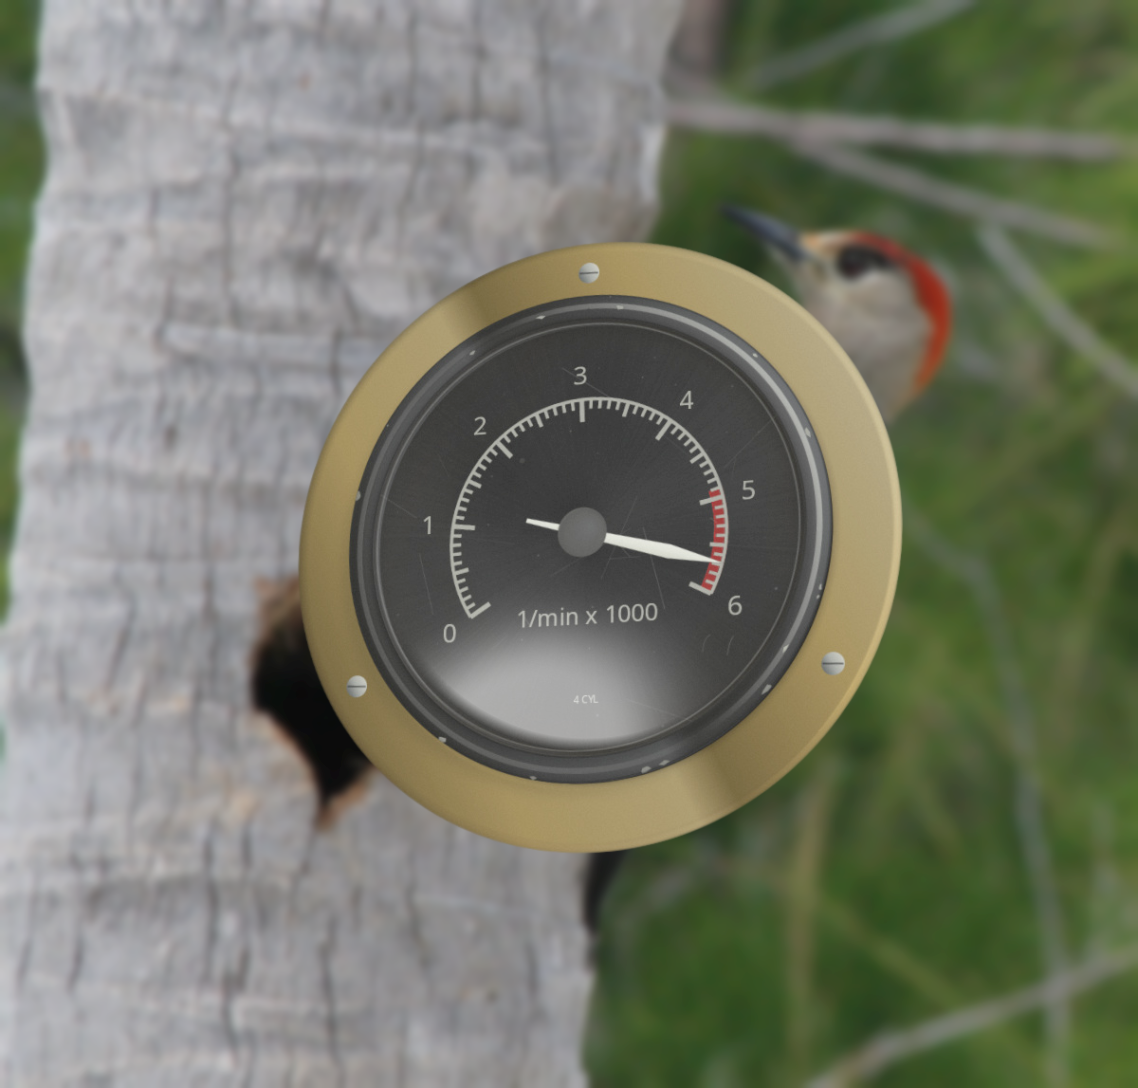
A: 5700 rpm
